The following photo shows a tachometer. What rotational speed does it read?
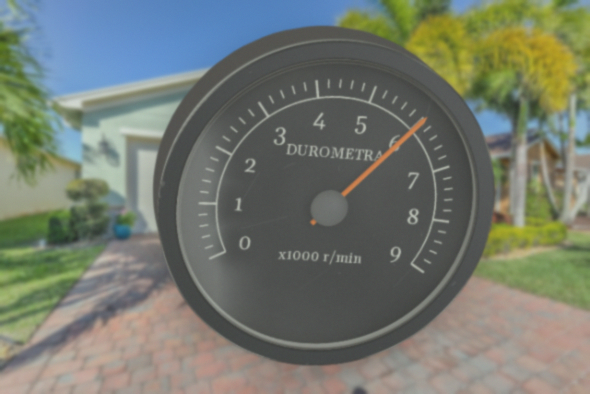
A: 6000 rpm
